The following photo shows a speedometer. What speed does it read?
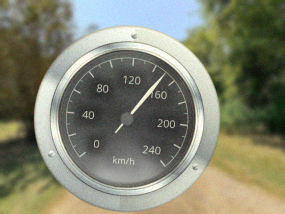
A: 150 km/h
